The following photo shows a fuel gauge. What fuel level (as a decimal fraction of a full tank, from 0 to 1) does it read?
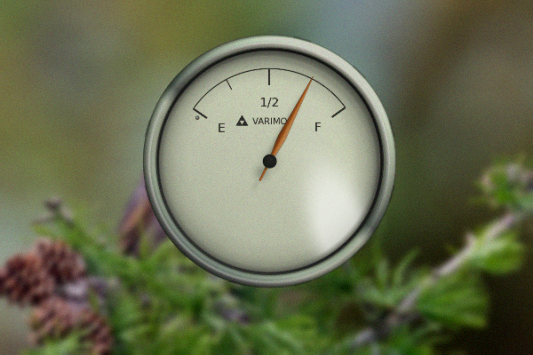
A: 0.75
